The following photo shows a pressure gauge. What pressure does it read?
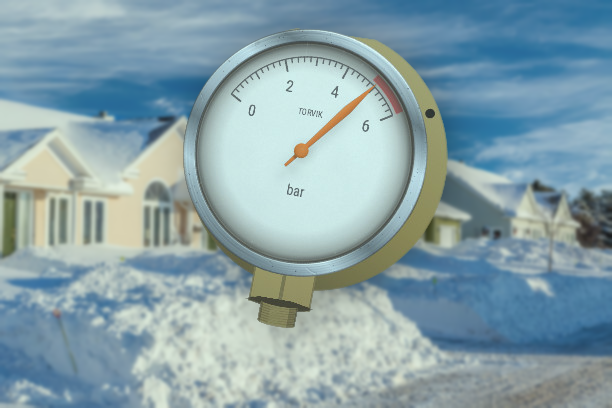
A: 5 bar
